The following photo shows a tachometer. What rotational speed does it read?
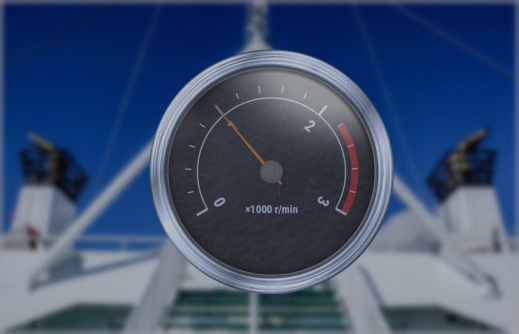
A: 1000 rpm
